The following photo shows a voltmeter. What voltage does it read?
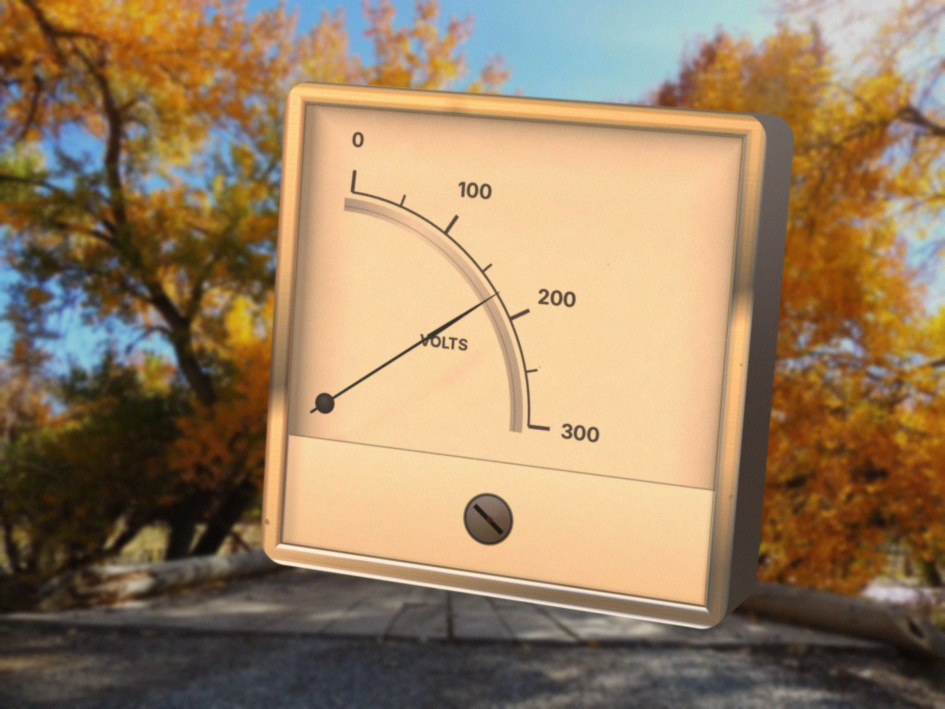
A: 175 V
